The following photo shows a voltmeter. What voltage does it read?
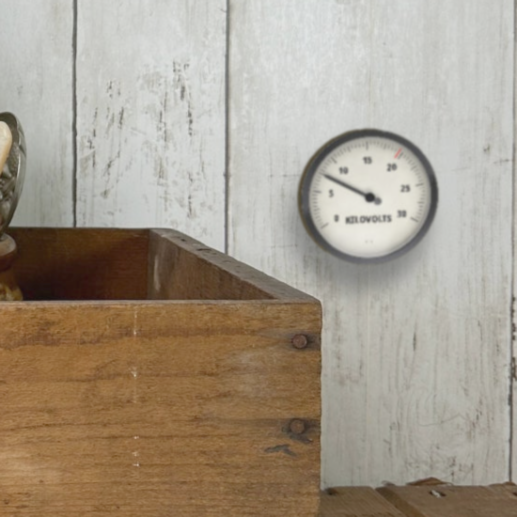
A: 7.5 kV
